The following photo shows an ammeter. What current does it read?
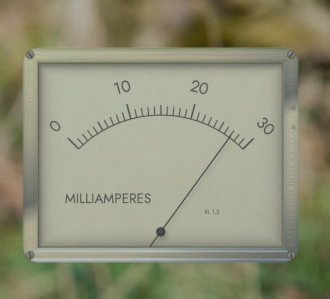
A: 27 mA
